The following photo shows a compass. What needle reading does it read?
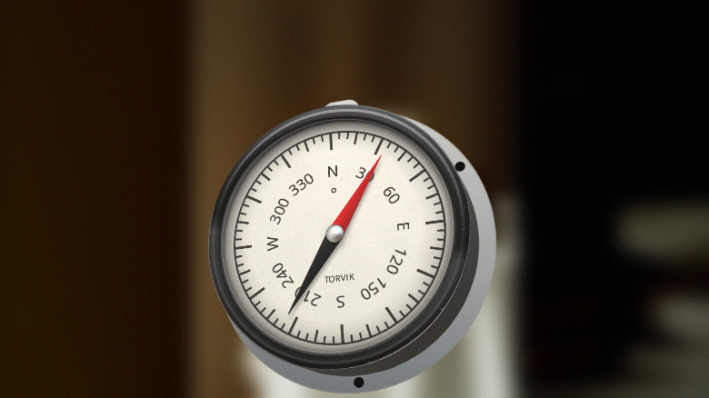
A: 35 °
